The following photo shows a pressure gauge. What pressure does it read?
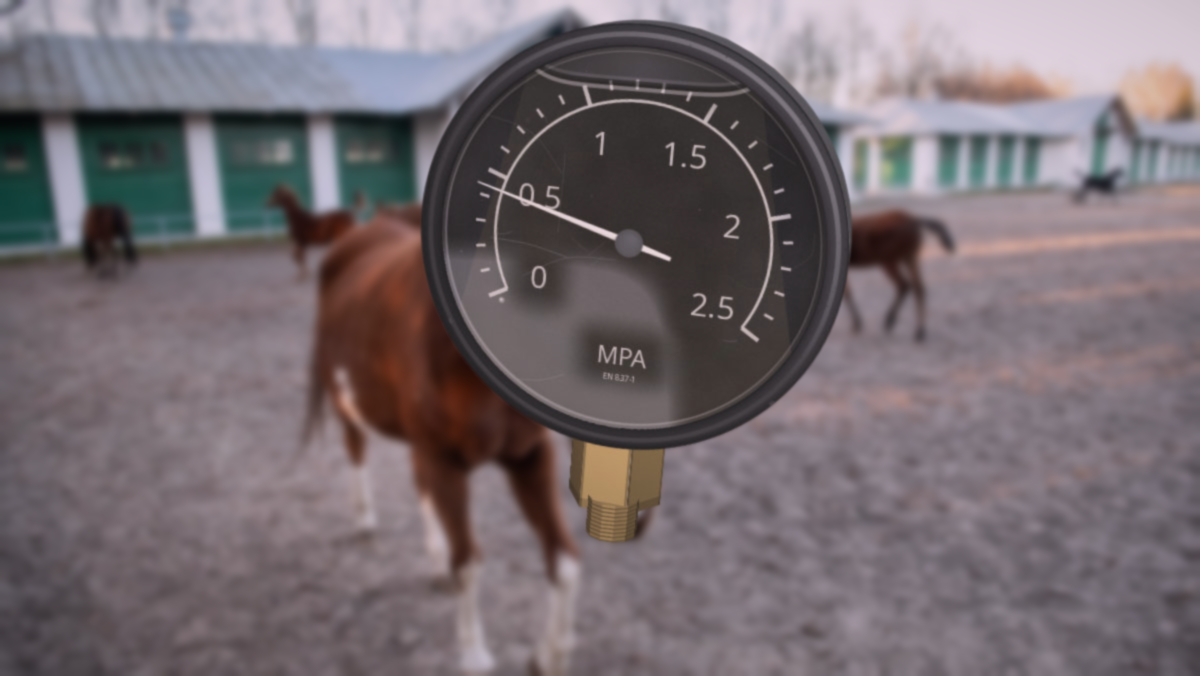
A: 0.45 MPa
